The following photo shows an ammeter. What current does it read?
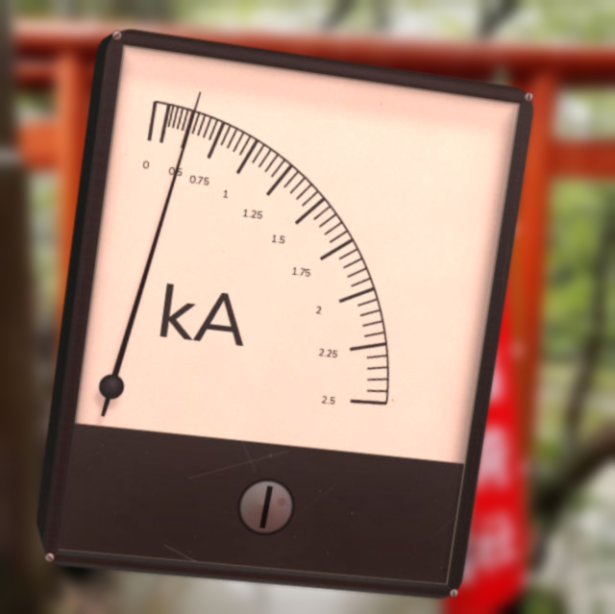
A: 0.5 kA
